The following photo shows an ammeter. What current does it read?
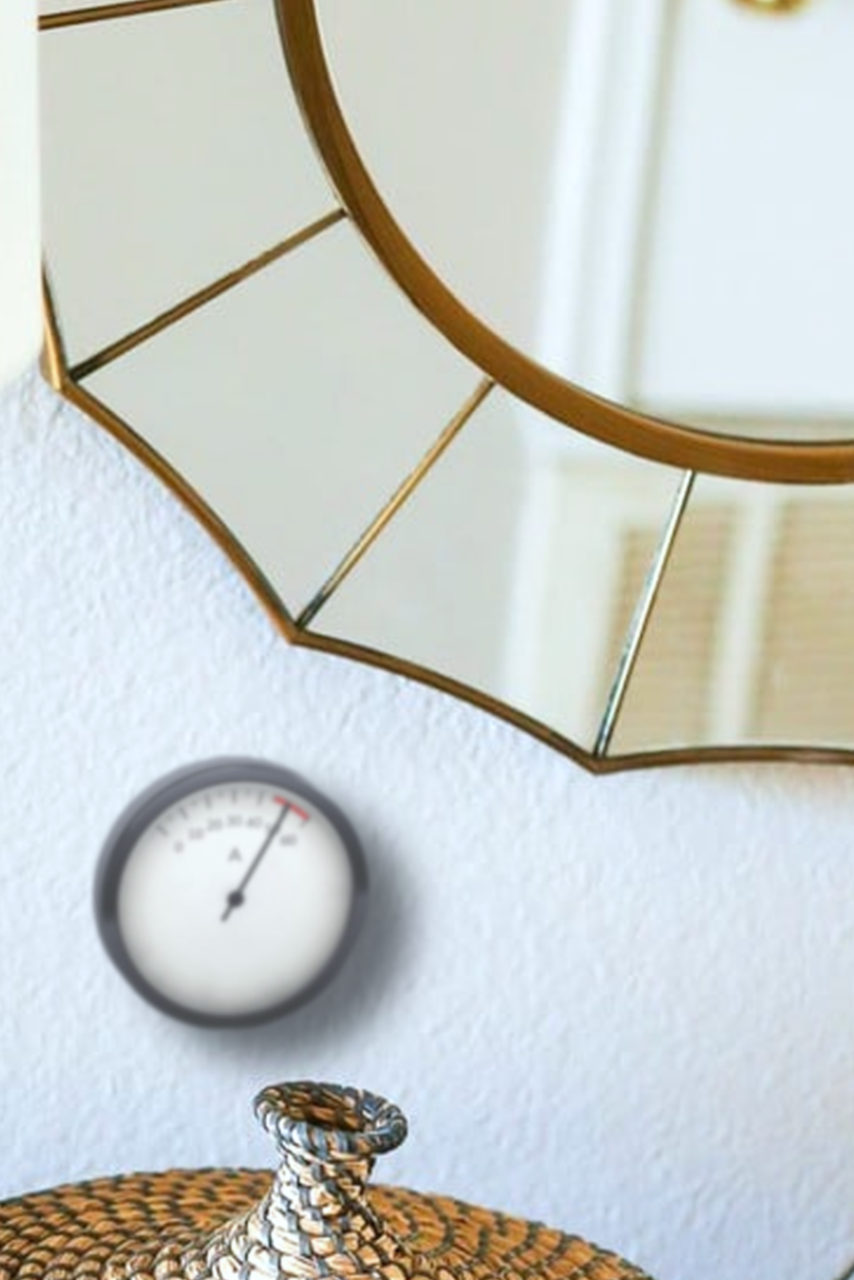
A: 50 A
